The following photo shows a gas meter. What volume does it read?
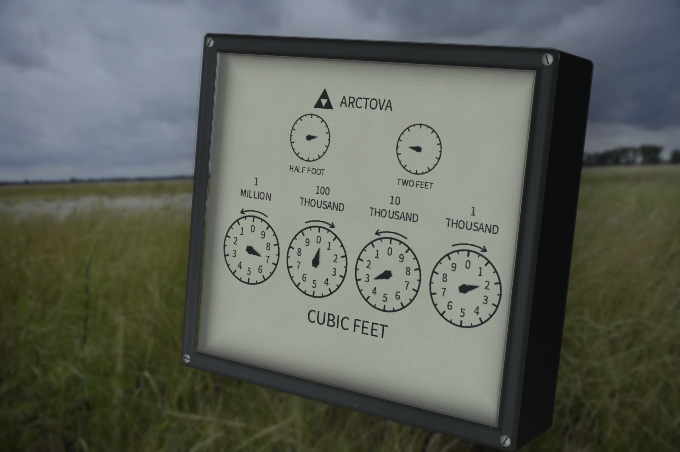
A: 703200 ft³
